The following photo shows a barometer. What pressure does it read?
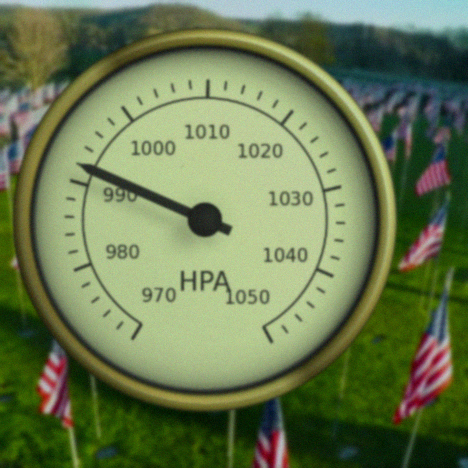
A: 992 hPa
